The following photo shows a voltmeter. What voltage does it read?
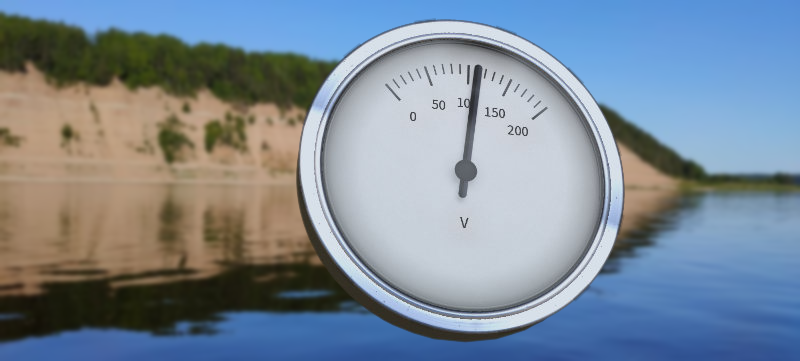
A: 110 V
